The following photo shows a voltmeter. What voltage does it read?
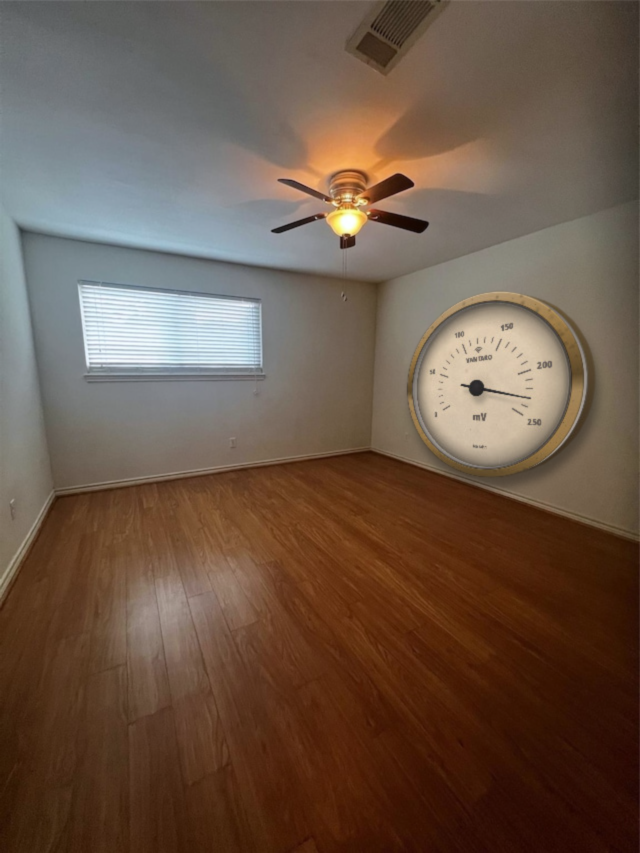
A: 230 mV
